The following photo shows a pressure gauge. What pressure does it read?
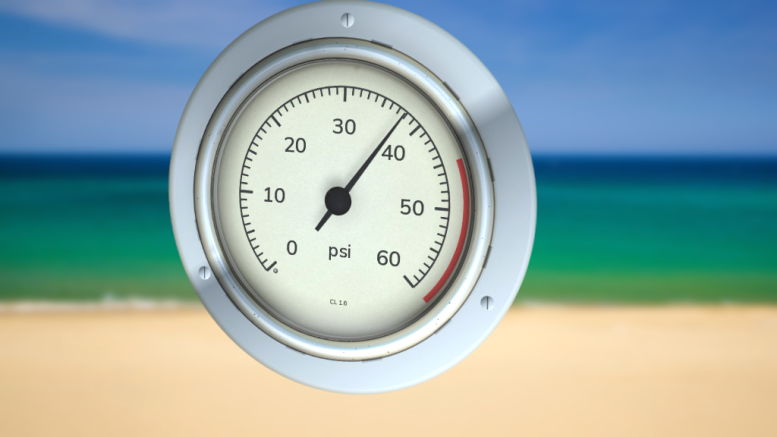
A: 38 psi
